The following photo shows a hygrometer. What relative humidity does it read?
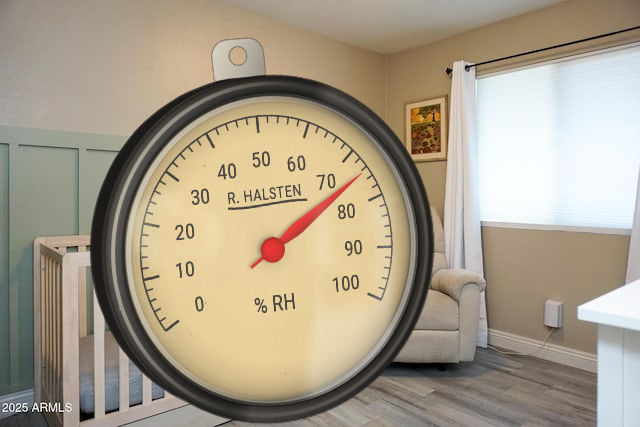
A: 74 %
